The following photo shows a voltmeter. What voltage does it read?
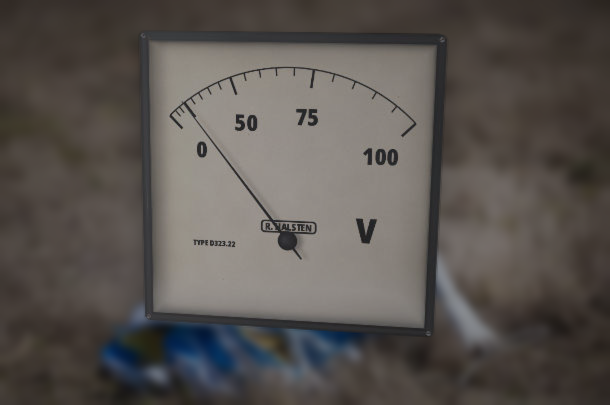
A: 25 V
